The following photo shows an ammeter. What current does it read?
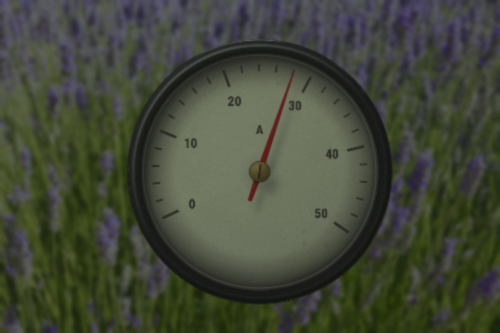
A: 28 A
